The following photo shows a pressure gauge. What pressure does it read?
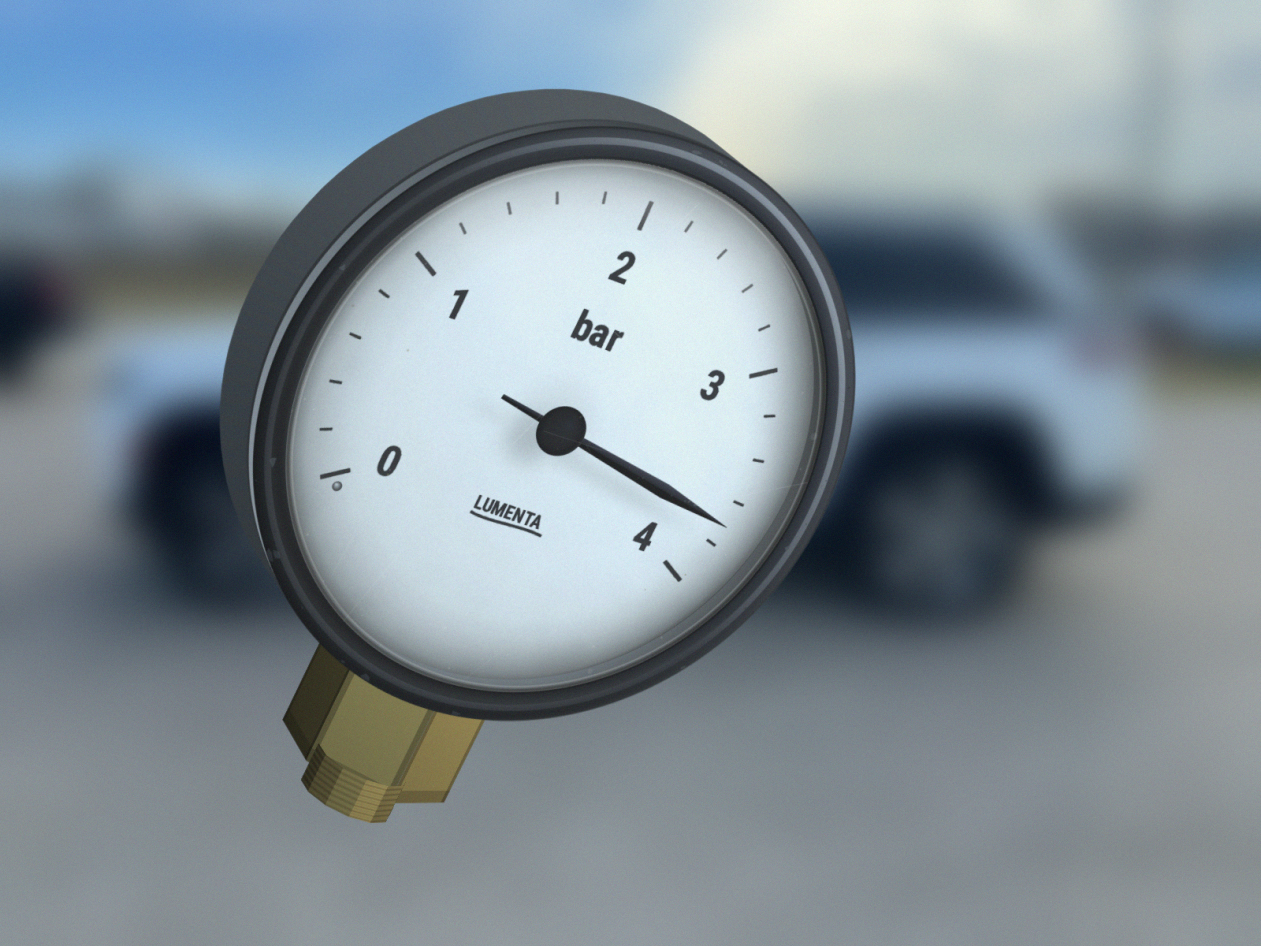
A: 3.7 bar
